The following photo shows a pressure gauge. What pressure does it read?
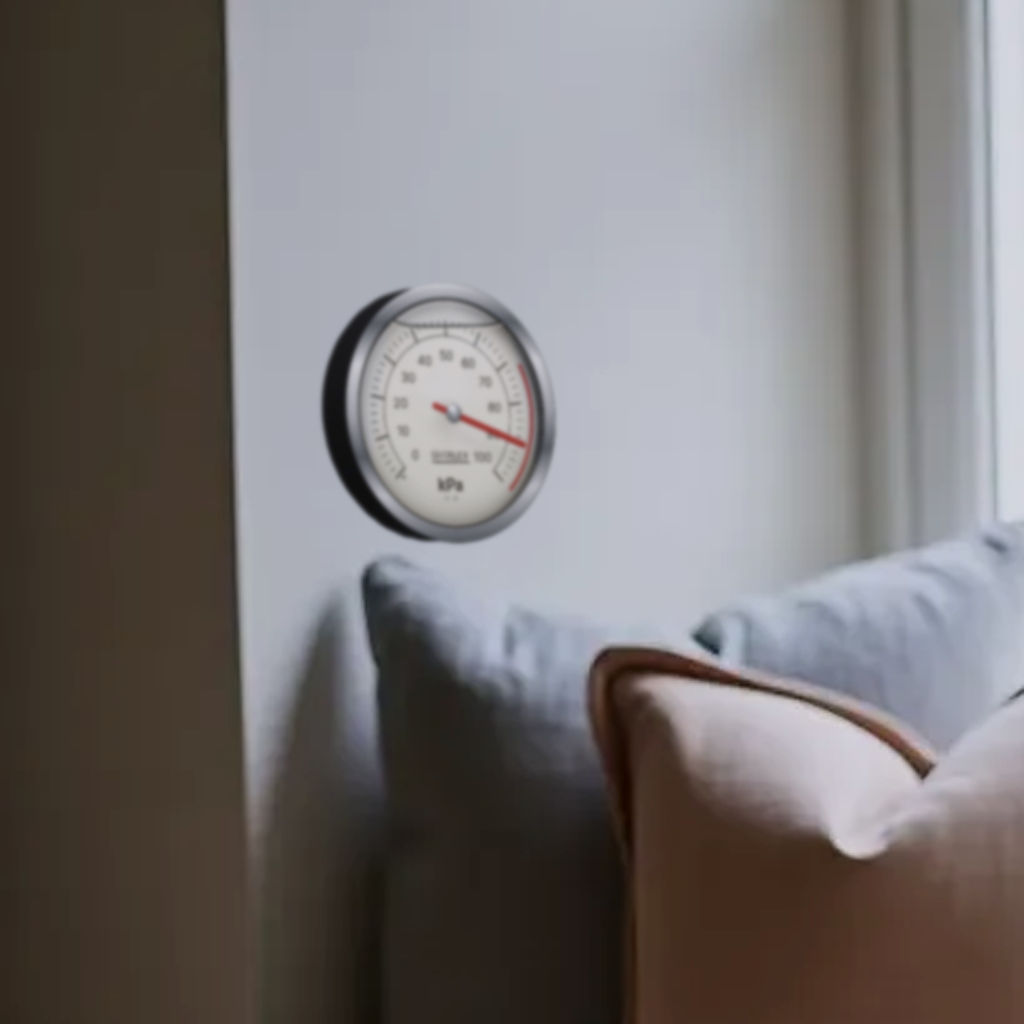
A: 90 kPa
